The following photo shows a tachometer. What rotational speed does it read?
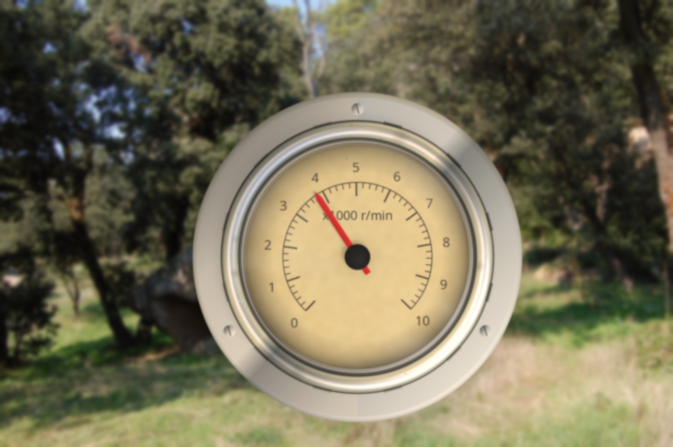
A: 3800 rpm
